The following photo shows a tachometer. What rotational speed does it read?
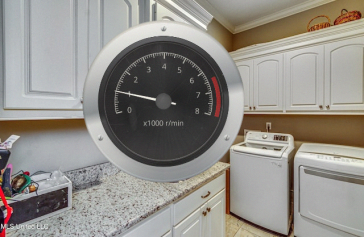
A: 1000 rpm
